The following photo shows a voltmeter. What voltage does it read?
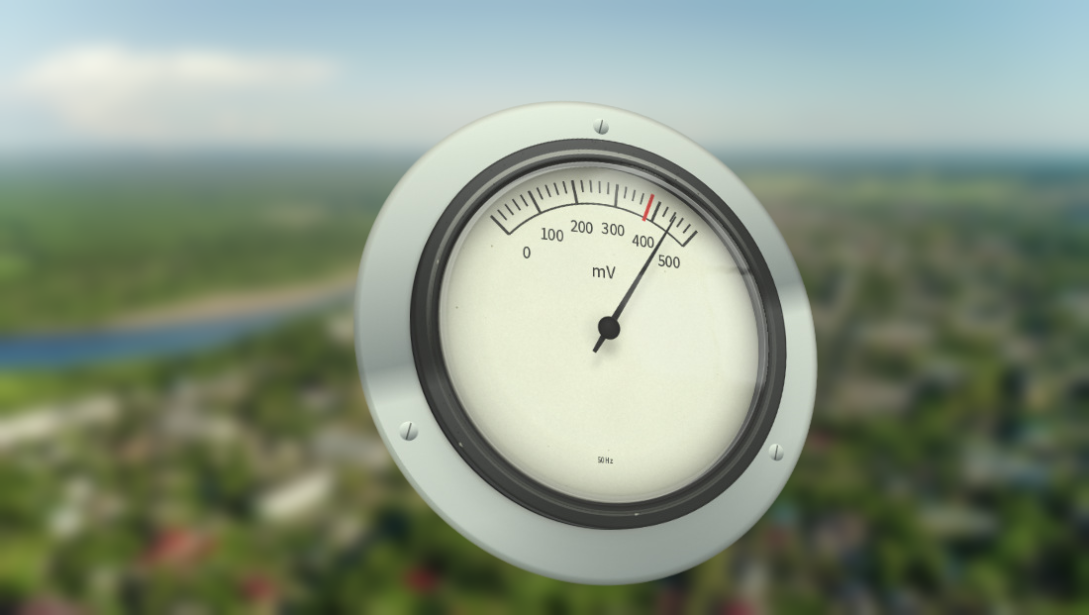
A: 440 mV
